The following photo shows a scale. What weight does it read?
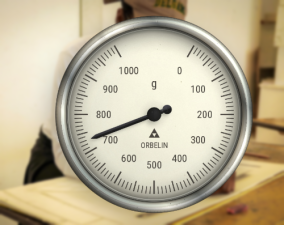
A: 730 g
